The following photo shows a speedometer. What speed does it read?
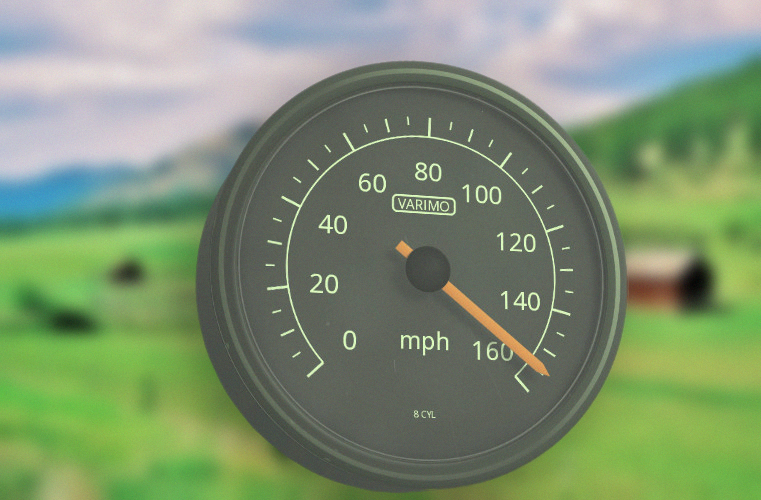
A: 155 mph
